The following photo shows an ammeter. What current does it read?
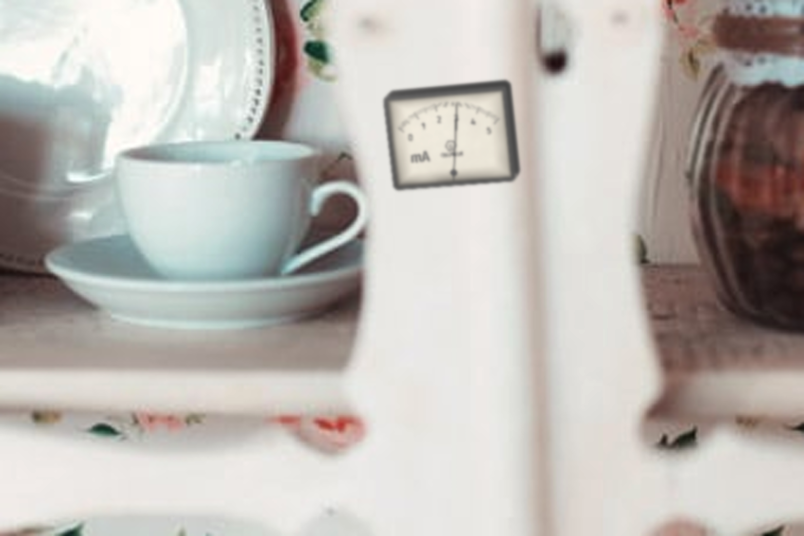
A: 3 mA
